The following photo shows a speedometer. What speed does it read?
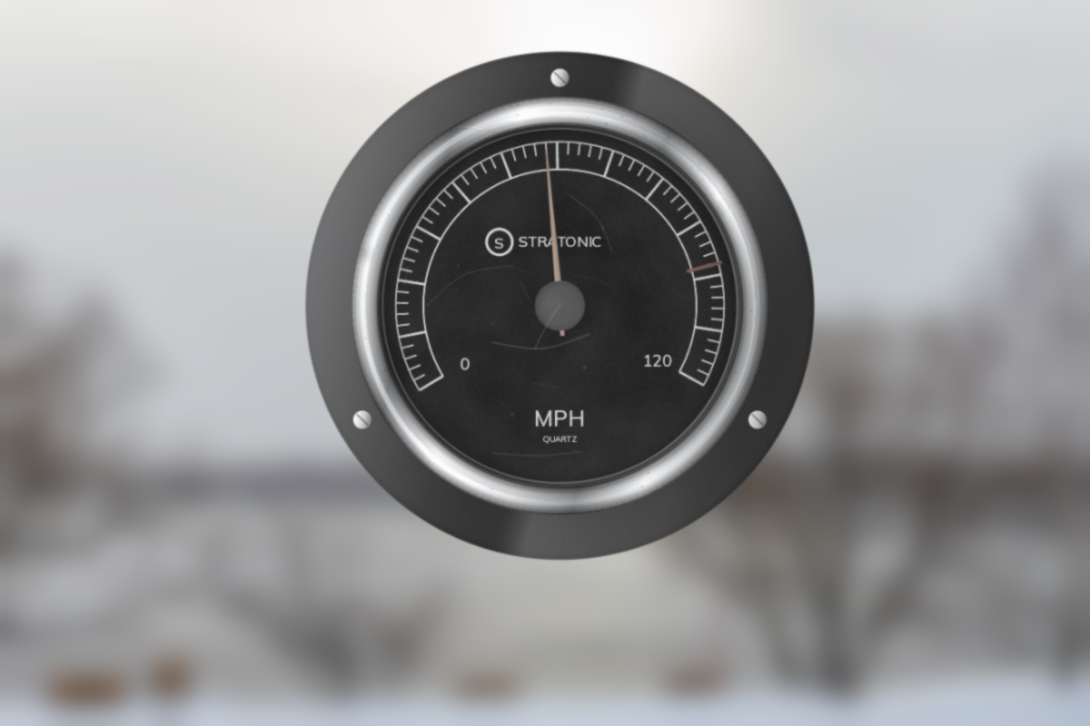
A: 58 mph
